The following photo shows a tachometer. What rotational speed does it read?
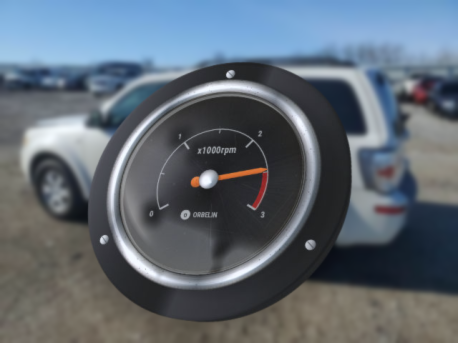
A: 2500 rpm
